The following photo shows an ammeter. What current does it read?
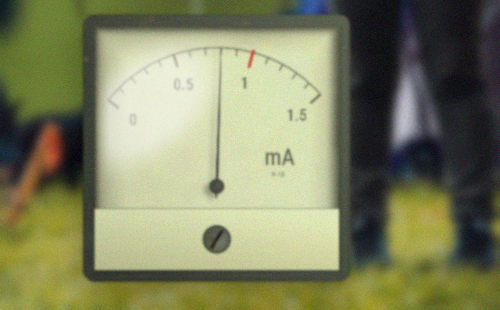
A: 0.8 mA
